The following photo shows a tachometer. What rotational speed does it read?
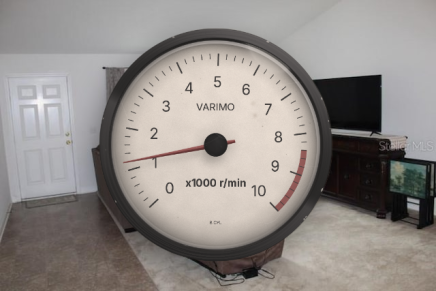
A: 1200 rpm
